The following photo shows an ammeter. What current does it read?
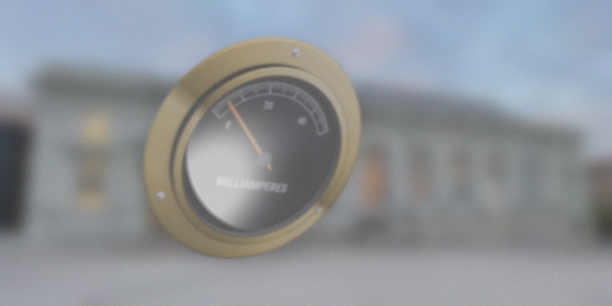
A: 5 mA
